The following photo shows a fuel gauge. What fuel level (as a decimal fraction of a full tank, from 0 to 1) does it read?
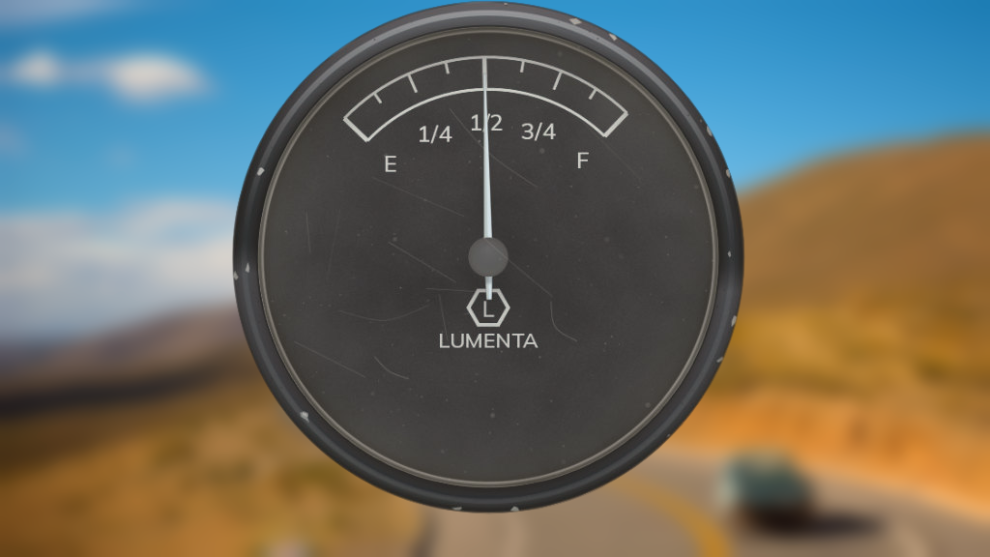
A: 0.5
